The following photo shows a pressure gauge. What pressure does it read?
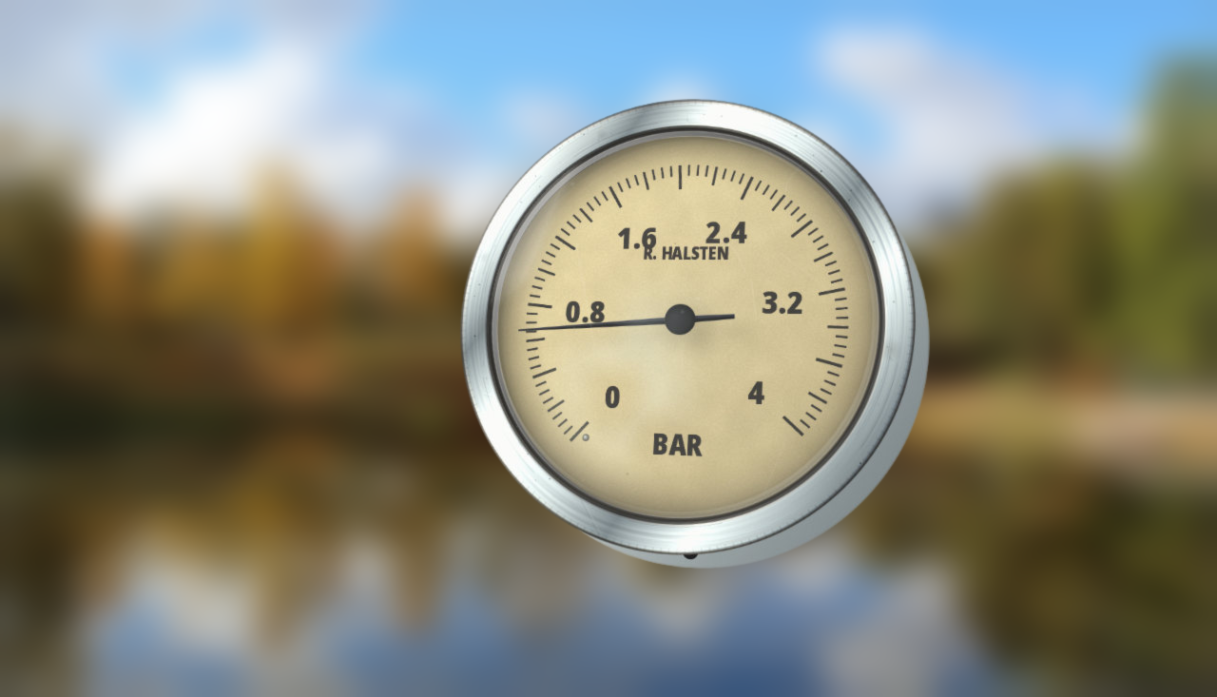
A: 0.65 bar
